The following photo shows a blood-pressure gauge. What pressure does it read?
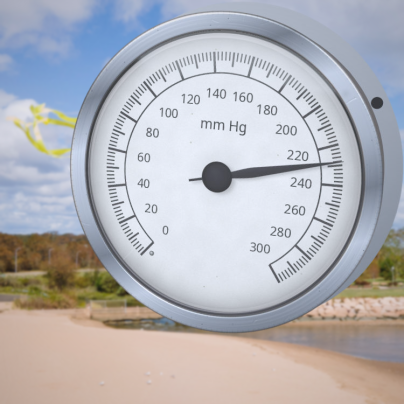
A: 228 mmHg
